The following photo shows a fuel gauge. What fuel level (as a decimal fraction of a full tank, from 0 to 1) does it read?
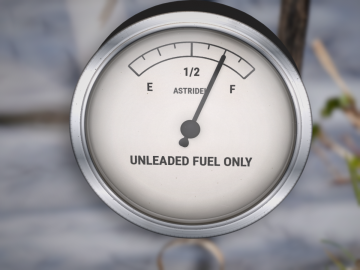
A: 0.75
